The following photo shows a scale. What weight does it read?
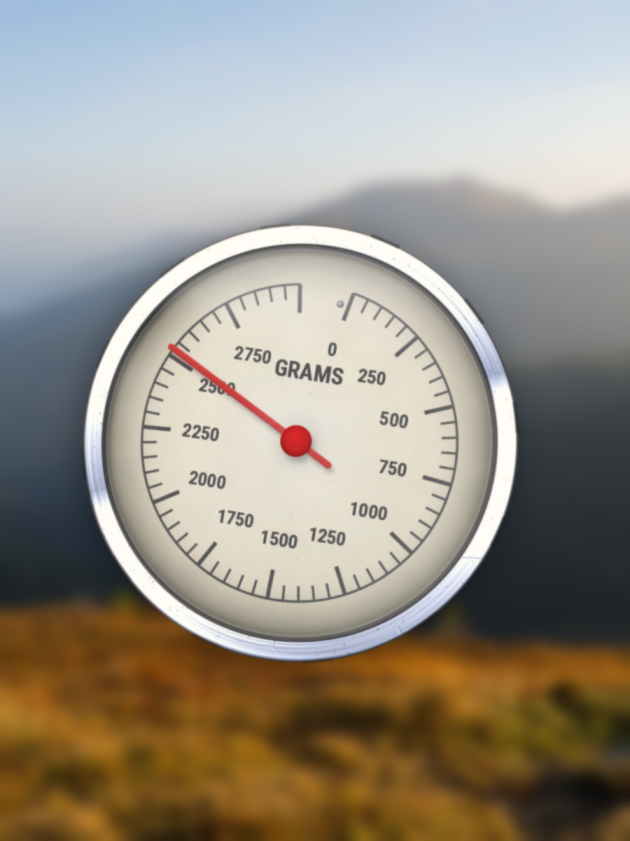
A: 2525 g
